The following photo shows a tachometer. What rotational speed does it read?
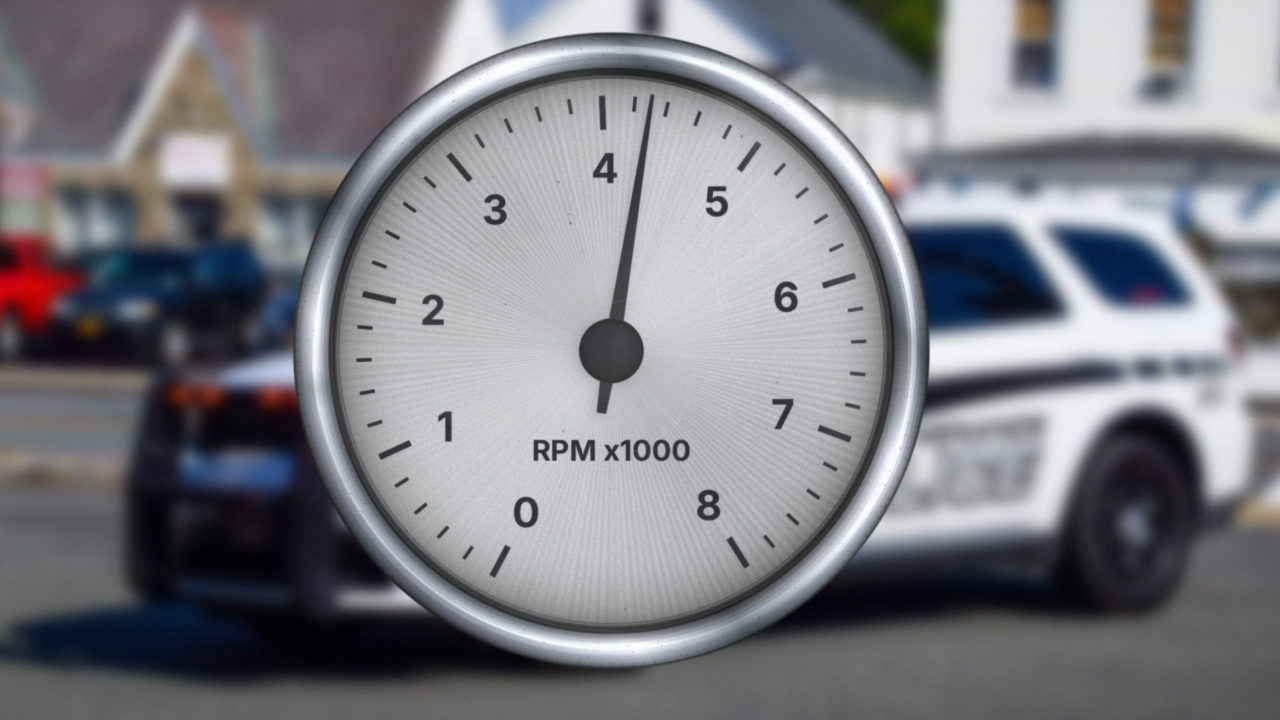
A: 4300 rpm
